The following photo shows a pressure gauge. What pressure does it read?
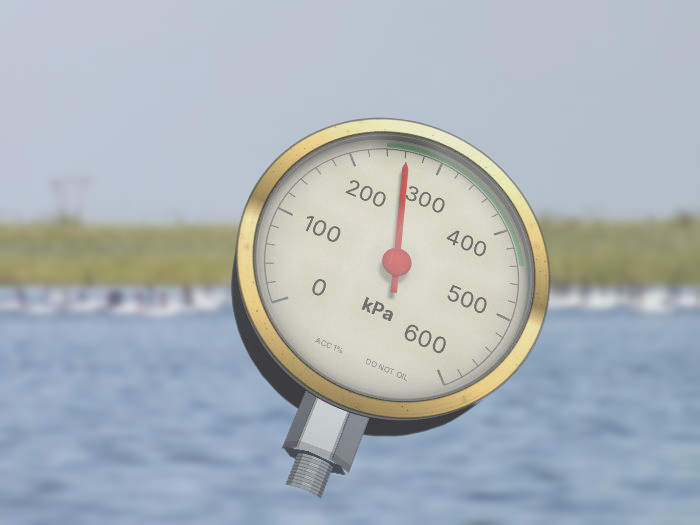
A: 260 kPa
